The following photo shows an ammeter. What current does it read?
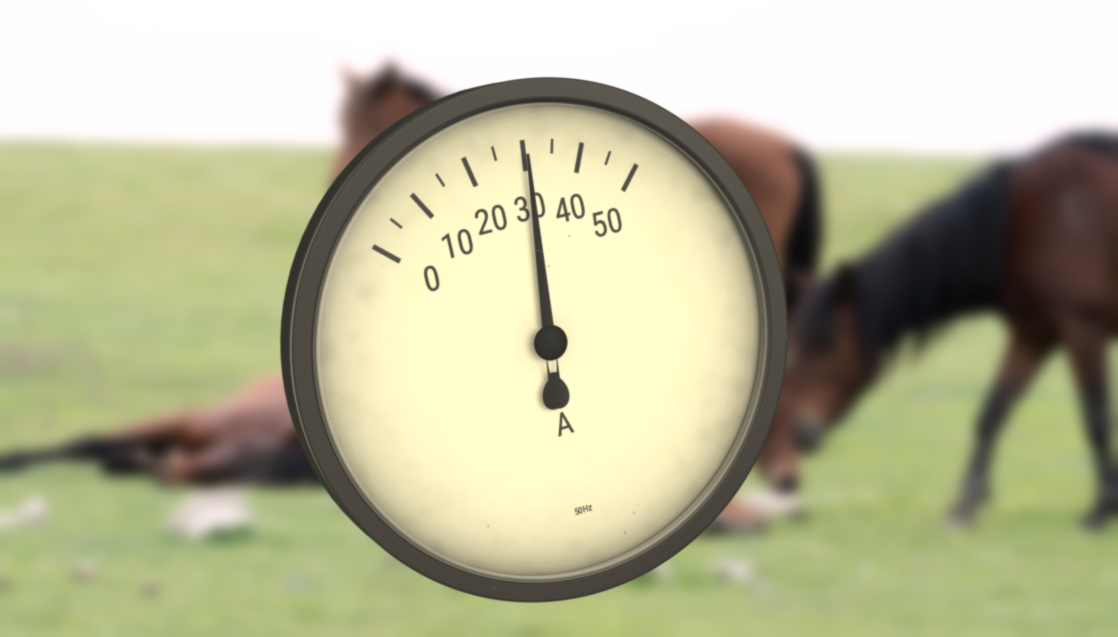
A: 30 A
